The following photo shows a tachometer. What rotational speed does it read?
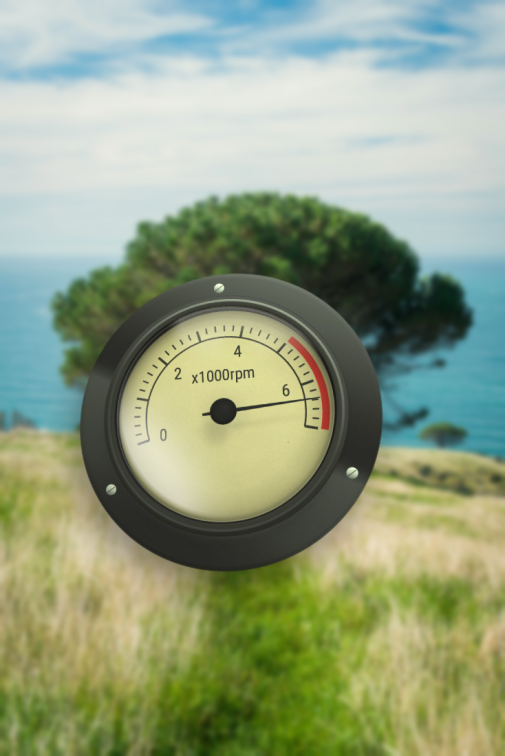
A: 6400 rpm
